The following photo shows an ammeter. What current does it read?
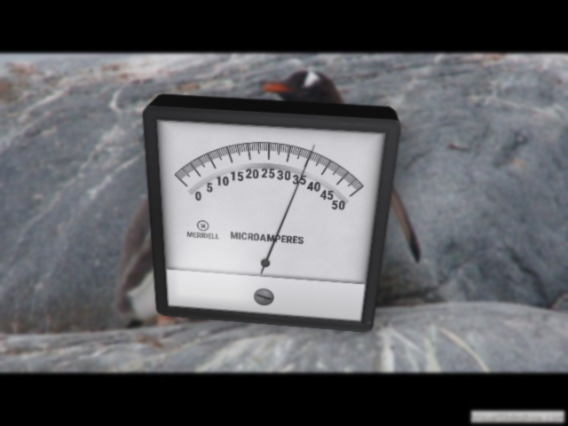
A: 35 µA
